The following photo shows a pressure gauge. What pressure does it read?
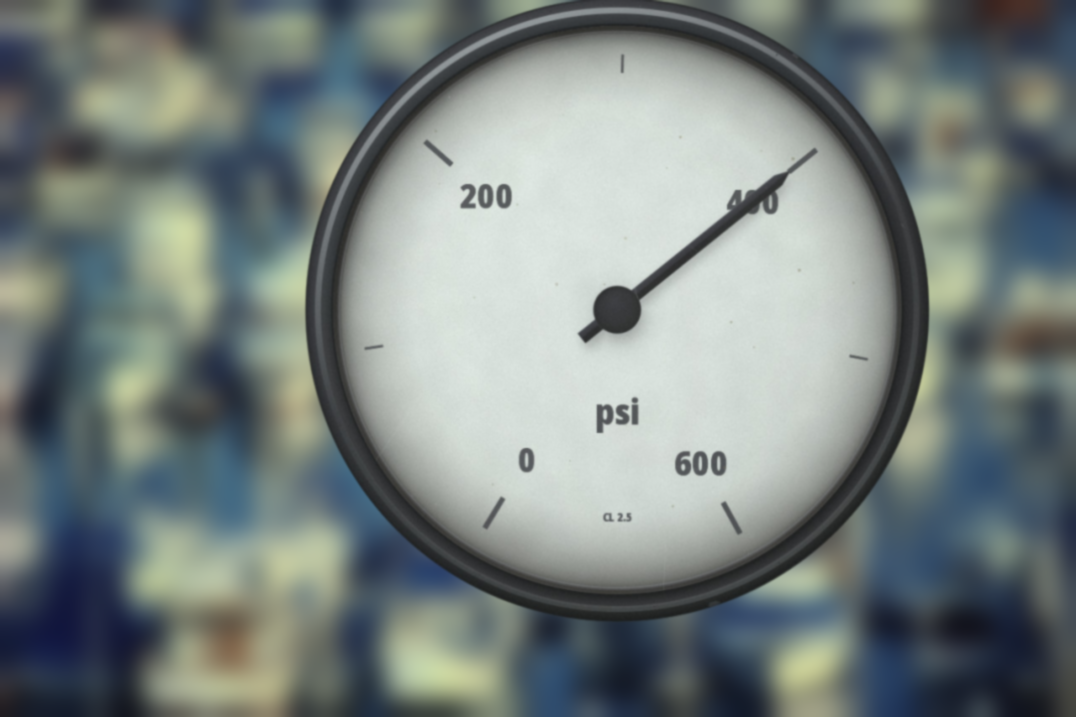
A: 400 psi
